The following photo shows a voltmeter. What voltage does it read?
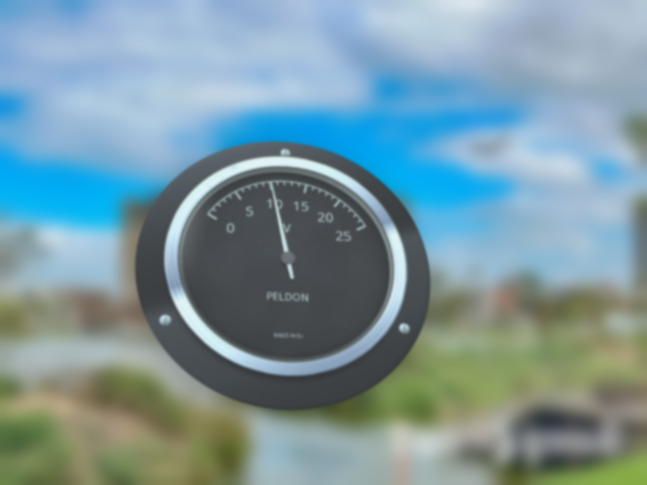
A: 10 V
